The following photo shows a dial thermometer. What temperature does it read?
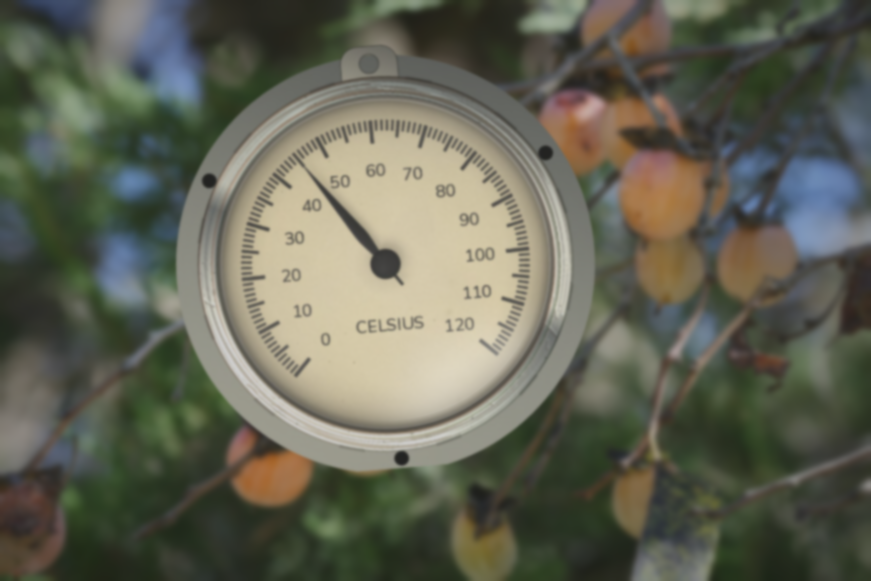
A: 45 °C
